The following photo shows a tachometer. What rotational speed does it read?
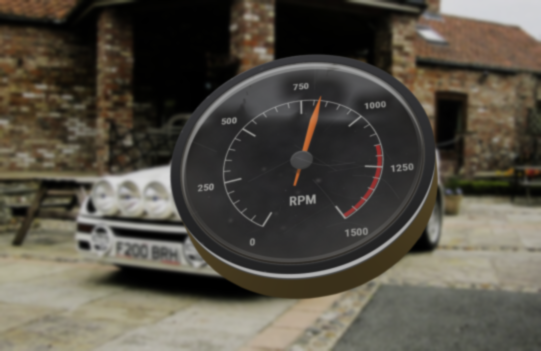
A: 825 rpm
